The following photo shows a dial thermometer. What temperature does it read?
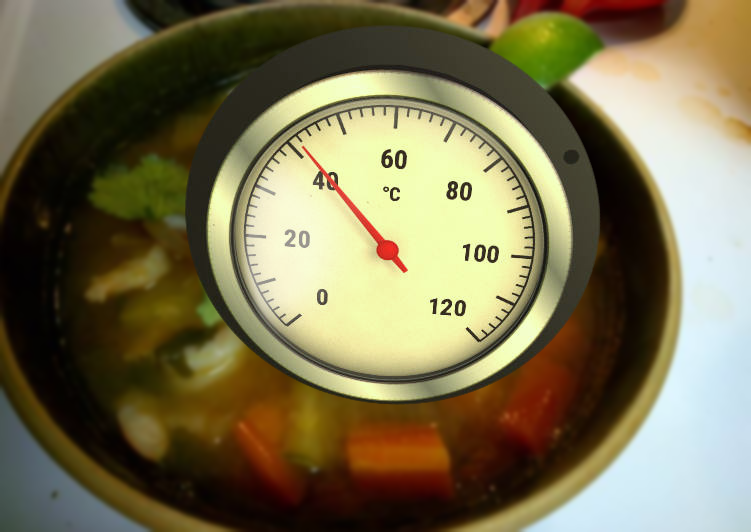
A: 42 °C
